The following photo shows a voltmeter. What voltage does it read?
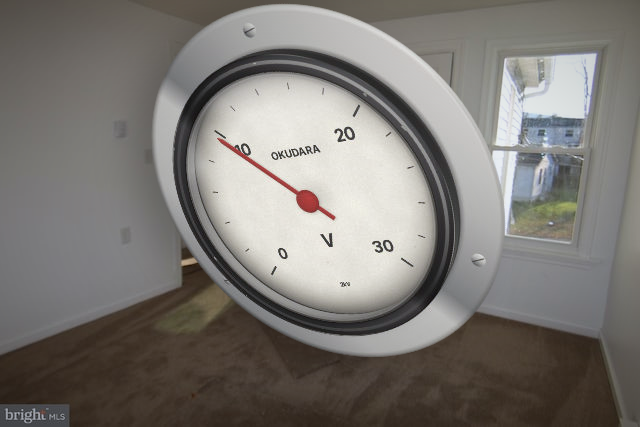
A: 10 V
